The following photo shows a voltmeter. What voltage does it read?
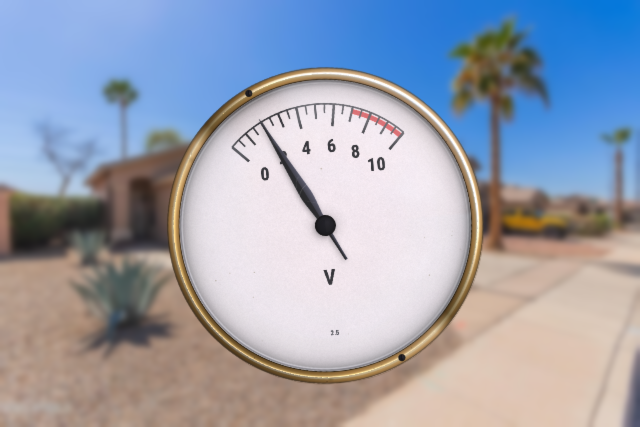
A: 2 V
